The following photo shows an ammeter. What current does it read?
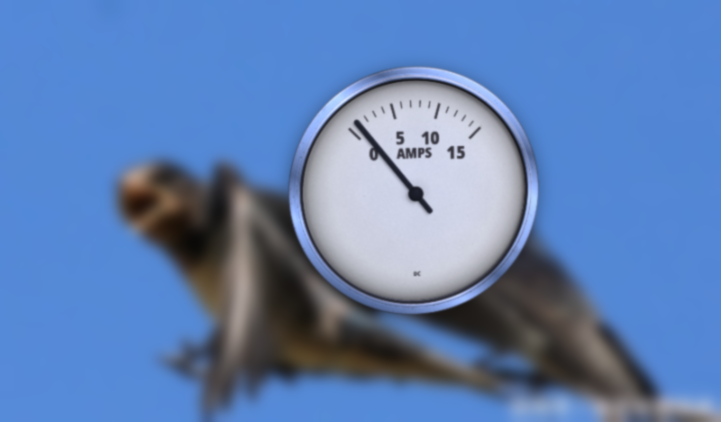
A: 1 A
